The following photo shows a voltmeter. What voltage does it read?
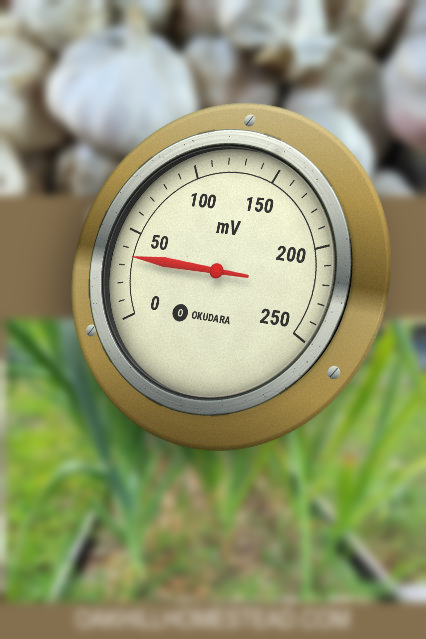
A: 35 mV
